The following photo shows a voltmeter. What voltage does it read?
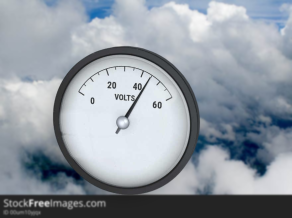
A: 45 V
